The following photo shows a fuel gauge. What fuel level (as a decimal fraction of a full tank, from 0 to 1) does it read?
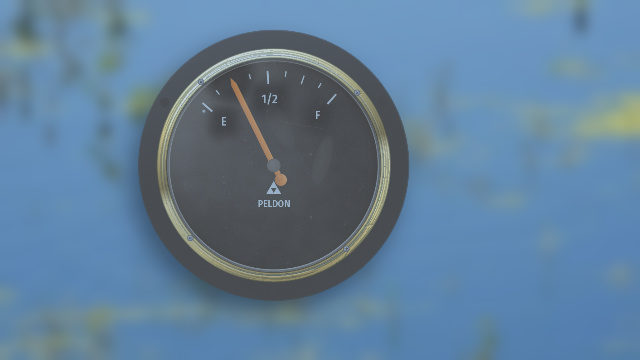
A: 0.25
